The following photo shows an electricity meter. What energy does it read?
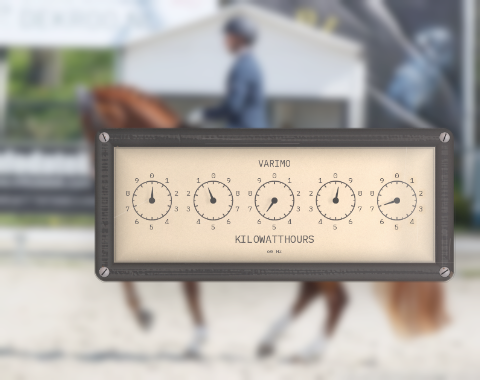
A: 597 kWh
